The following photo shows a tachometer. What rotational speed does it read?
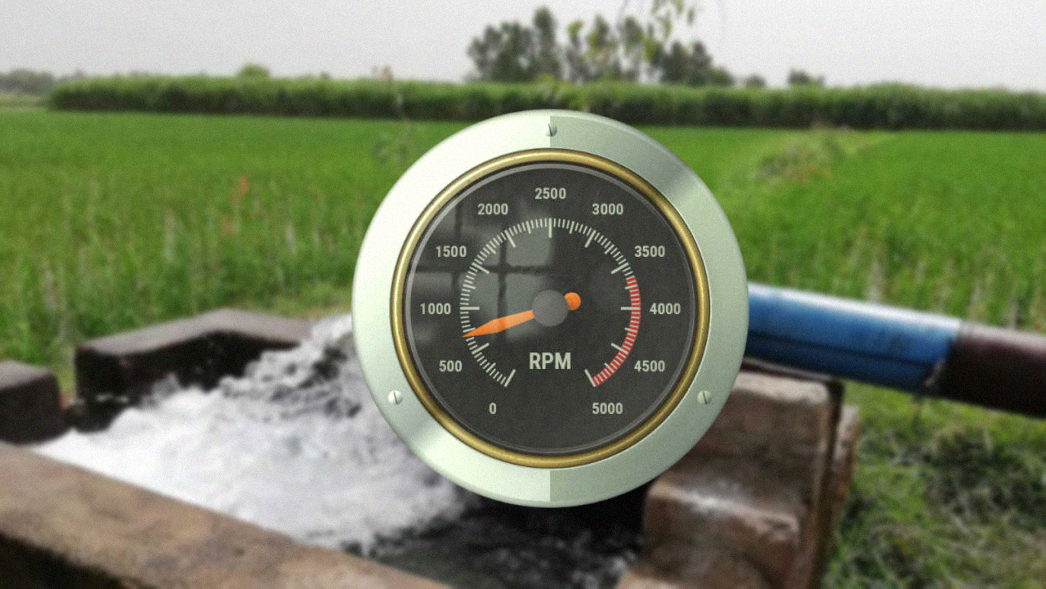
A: 700 rpm
